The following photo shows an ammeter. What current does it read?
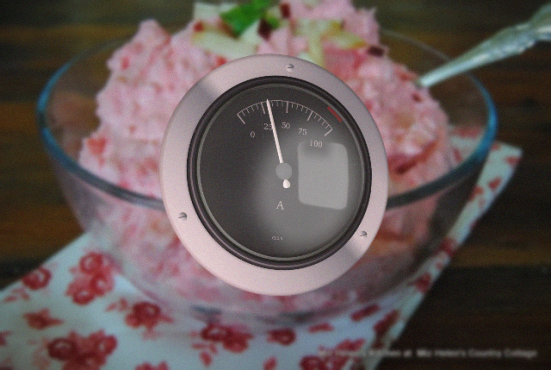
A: 30 A
